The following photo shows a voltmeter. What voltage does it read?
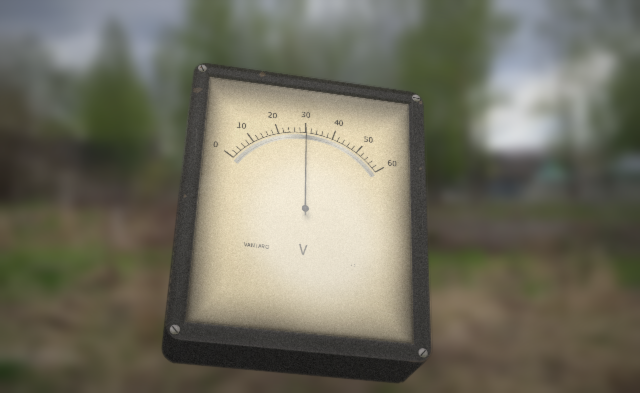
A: 30 V
